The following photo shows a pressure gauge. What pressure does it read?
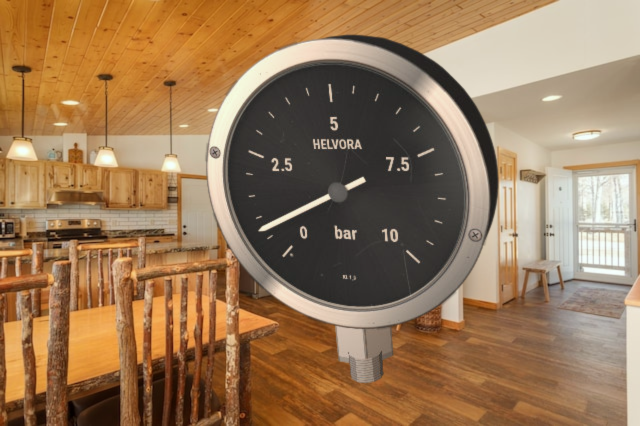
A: 0.75 bar
